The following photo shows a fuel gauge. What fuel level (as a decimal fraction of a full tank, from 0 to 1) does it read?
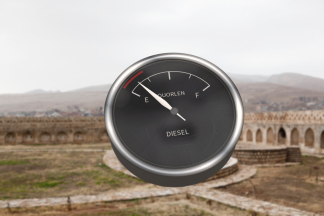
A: 0.125
